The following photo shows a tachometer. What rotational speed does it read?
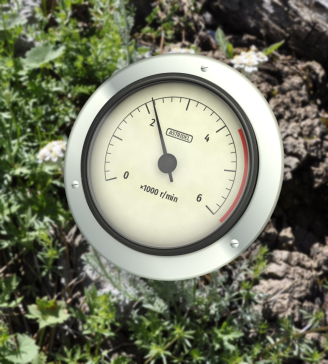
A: 2200 rpm
